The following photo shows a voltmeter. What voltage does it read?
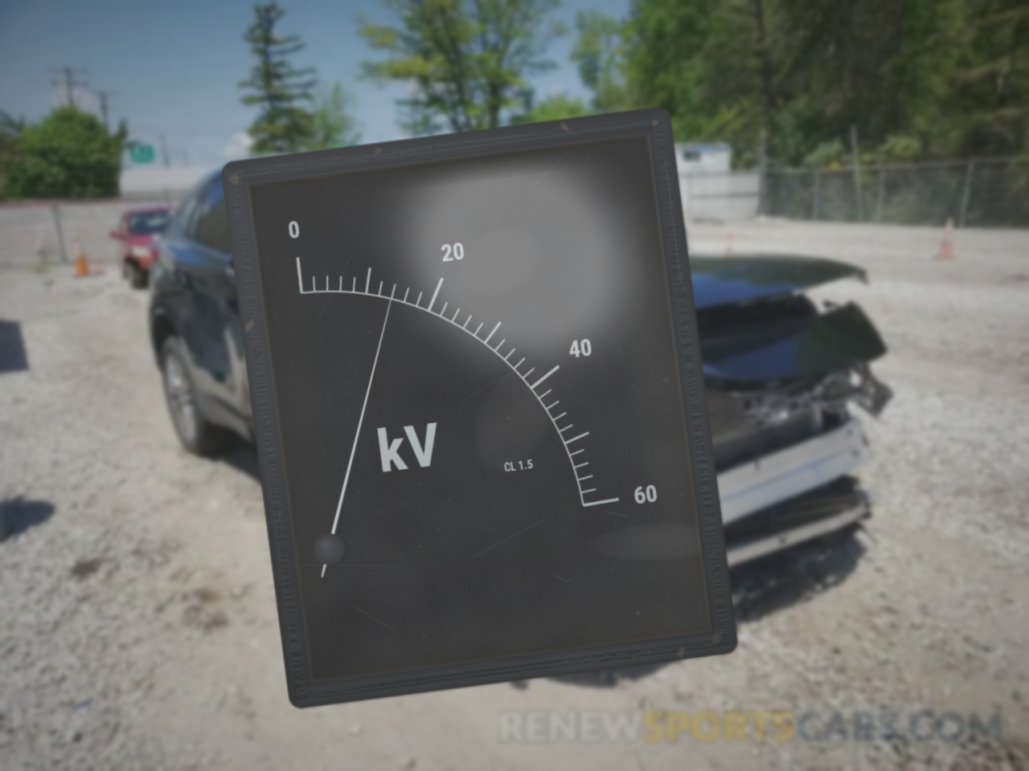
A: 14 kV
